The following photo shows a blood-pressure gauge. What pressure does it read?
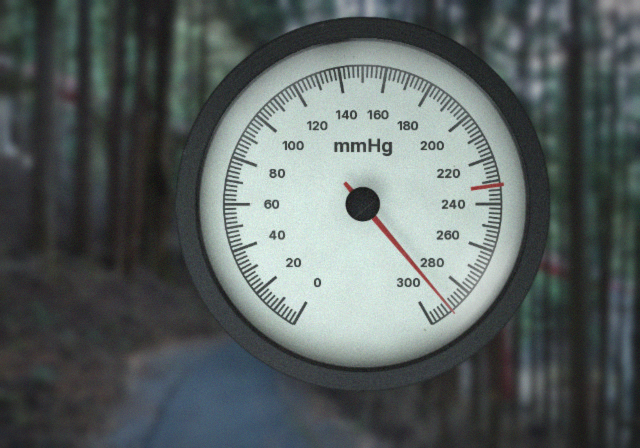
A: 290 mmHg
